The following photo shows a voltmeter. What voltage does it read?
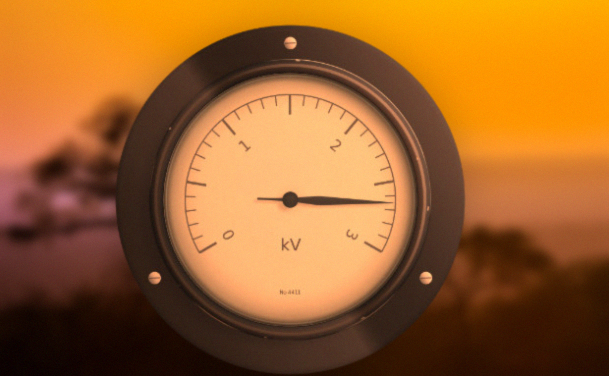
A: 2.65 kV
